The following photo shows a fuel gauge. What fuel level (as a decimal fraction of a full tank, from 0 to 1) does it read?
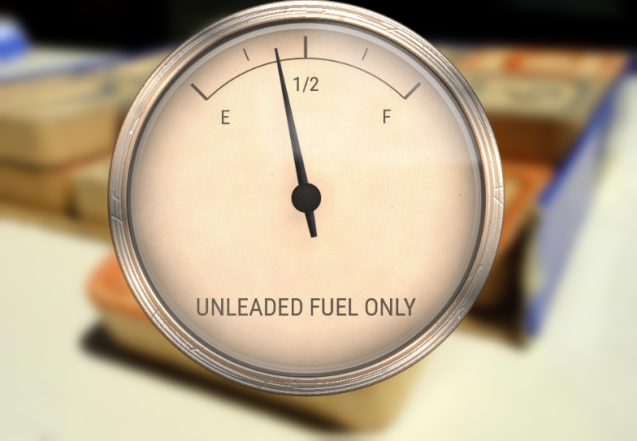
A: 0.375
